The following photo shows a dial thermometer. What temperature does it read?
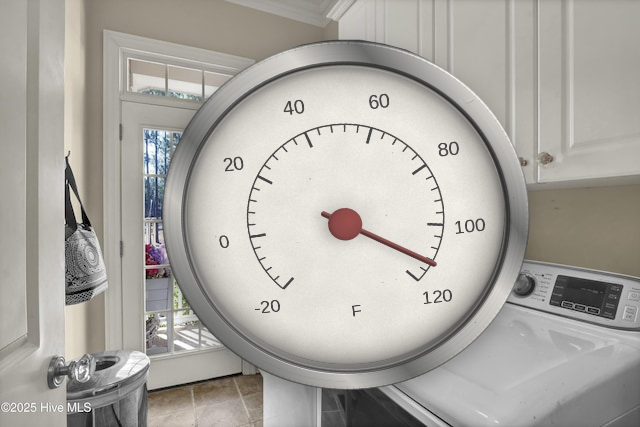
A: 112 °F
